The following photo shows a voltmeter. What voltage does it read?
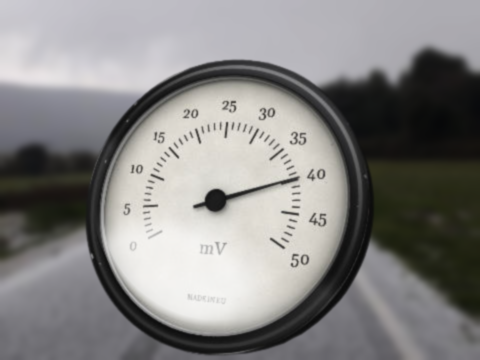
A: 40 mV
